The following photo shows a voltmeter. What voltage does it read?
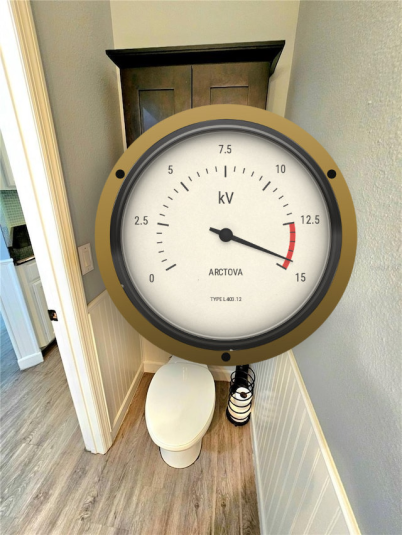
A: 14.5 kV
